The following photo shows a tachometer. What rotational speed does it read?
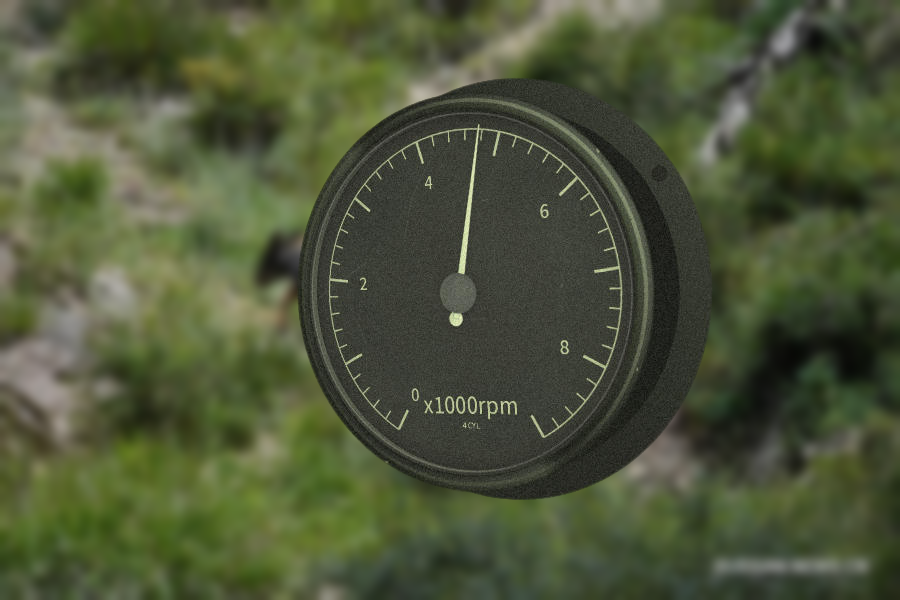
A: 4800 rpm
